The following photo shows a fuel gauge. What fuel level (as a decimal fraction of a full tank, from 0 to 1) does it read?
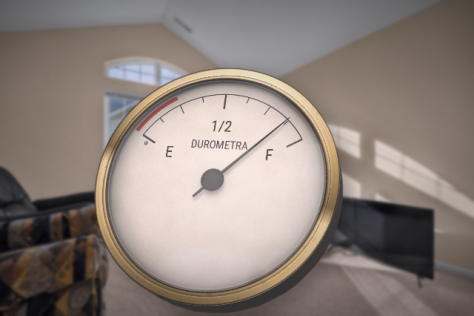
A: 0.875
